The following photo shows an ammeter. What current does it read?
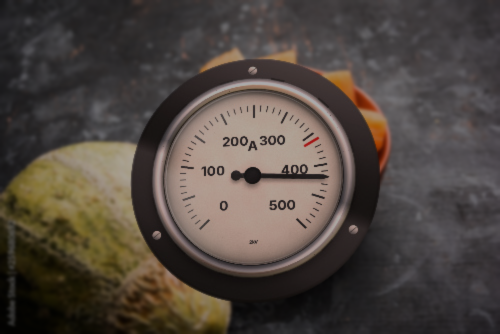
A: 420 A
